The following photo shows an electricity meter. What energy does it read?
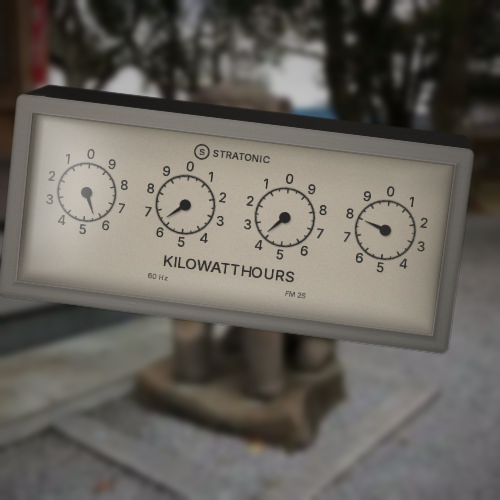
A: 5638 kWh
